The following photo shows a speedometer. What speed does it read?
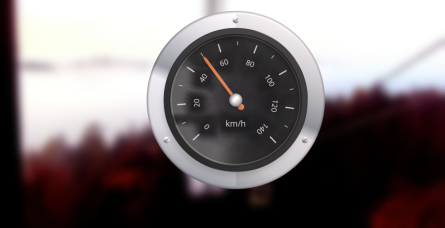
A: 50 km/h
